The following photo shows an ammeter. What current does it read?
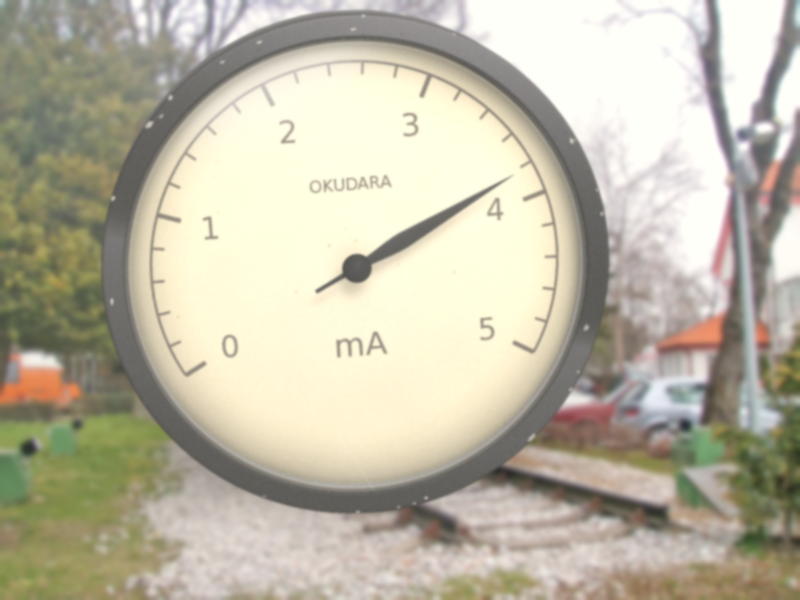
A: 3.8 mA
